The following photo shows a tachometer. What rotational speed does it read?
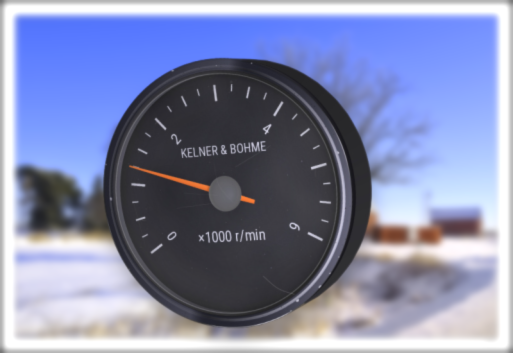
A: 1250 rpm
